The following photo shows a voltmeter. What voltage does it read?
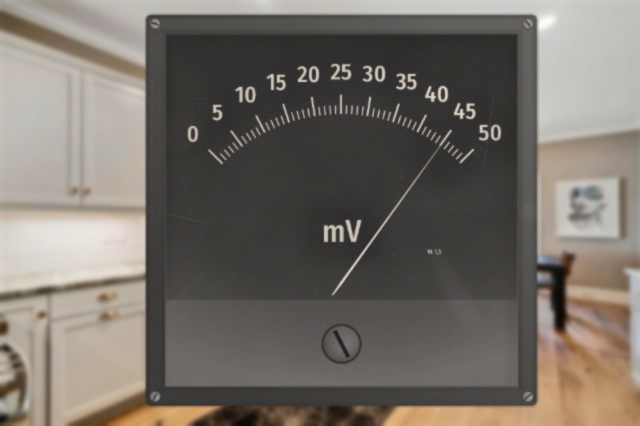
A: 45 mV
